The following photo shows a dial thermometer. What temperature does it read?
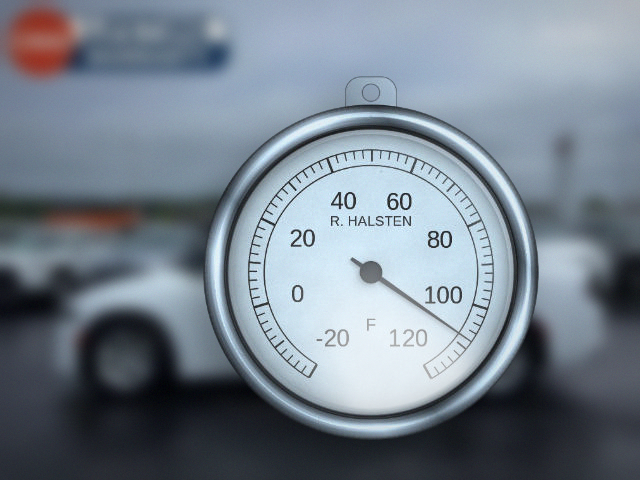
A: 108 °F
